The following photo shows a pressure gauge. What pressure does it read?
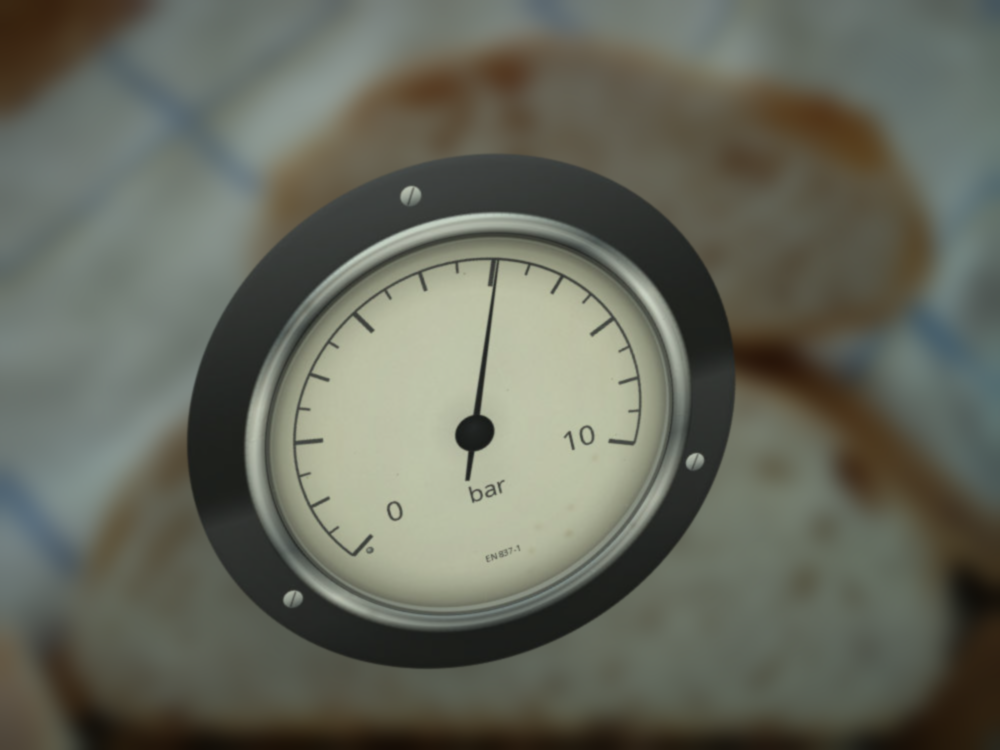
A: 6 bar
